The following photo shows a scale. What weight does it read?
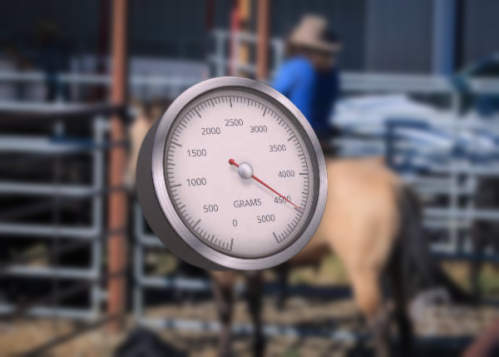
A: 4500 g
